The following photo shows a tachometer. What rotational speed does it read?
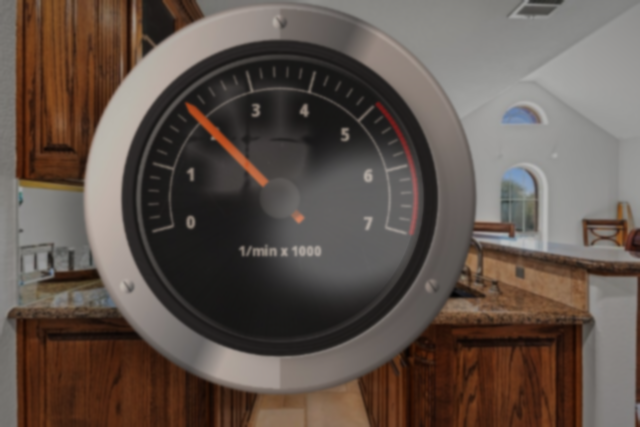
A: 2000 rpm
